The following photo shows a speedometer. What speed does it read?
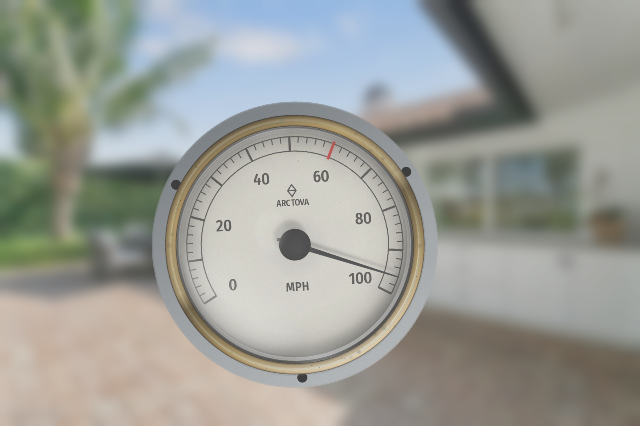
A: 96 mph
